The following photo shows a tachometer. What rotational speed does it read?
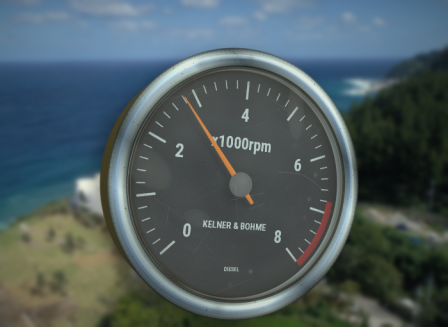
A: 2800 rpm
